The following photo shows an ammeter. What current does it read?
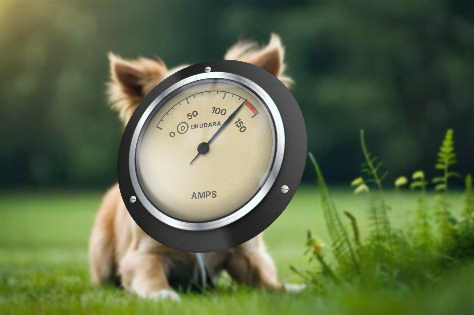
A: 130 A
